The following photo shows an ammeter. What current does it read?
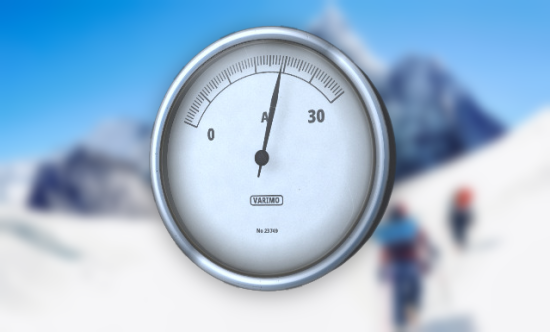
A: 20 A
